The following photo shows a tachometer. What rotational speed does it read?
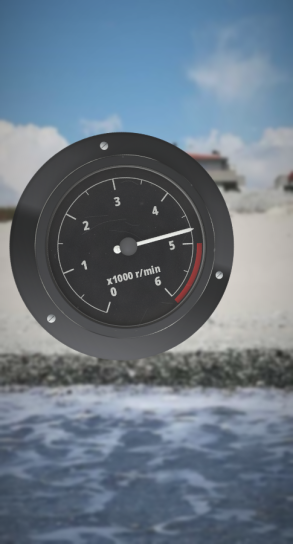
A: 4750 rpm
